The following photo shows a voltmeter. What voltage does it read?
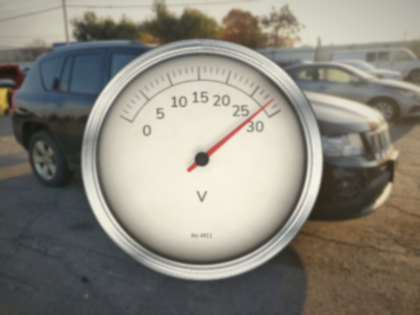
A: 28 V
